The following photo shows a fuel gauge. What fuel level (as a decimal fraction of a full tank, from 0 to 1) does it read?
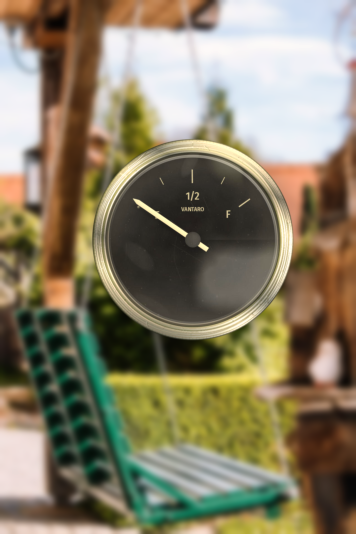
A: 0
